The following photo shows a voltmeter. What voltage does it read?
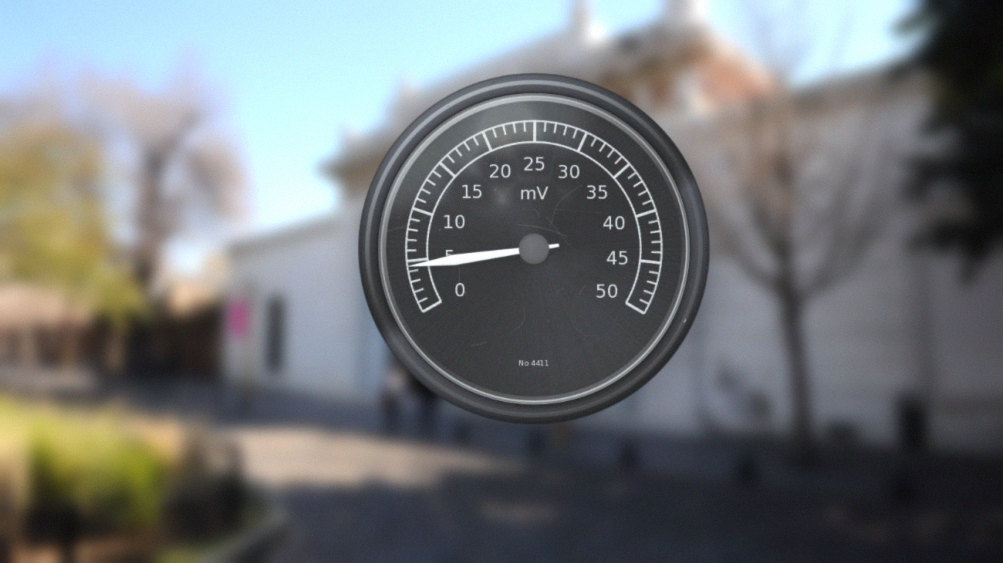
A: 4.5 mV
